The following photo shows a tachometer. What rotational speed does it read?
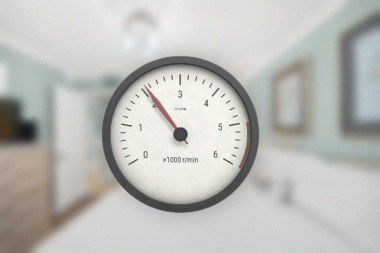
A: 2100 rpm
